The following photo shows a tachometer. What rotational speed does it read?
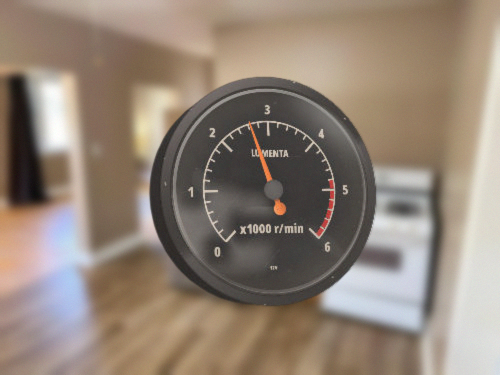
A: 2600 rpm
